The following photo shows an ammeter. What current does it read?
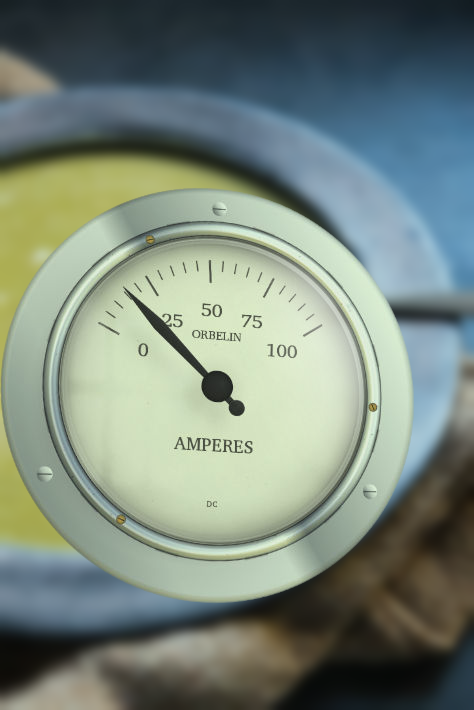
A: 15 A
